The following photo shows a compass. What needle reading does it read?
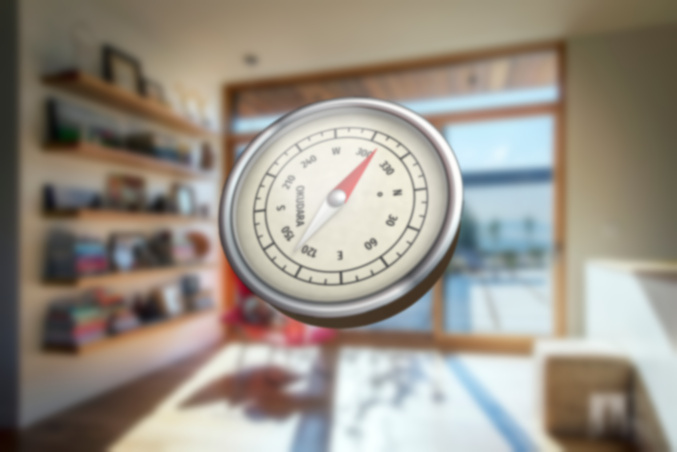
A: 310 °
